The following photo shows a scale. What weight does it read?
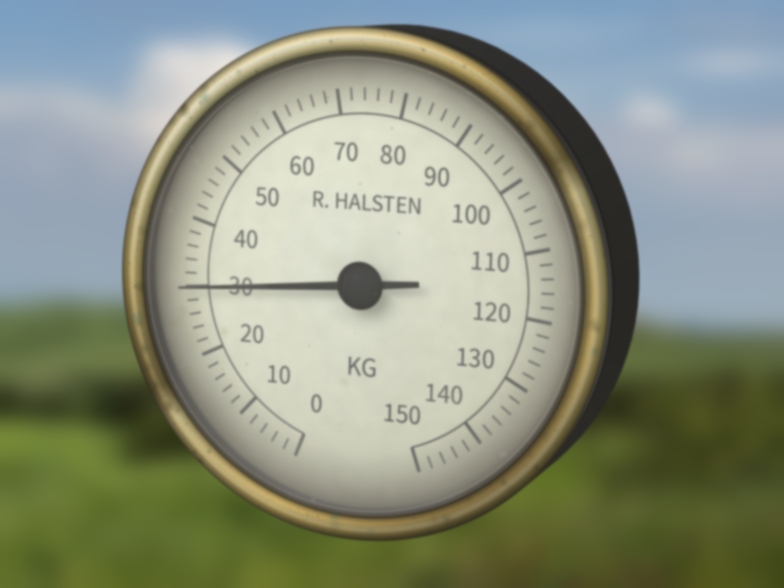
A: 30 kg
